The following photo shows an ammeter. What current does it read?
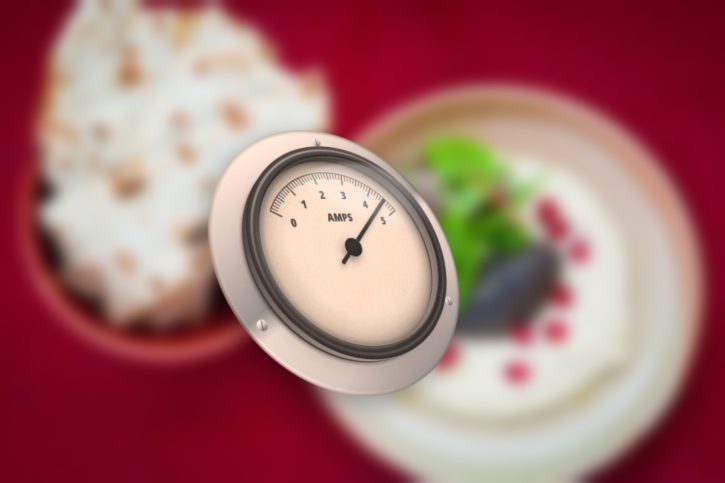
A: 4.5 A
